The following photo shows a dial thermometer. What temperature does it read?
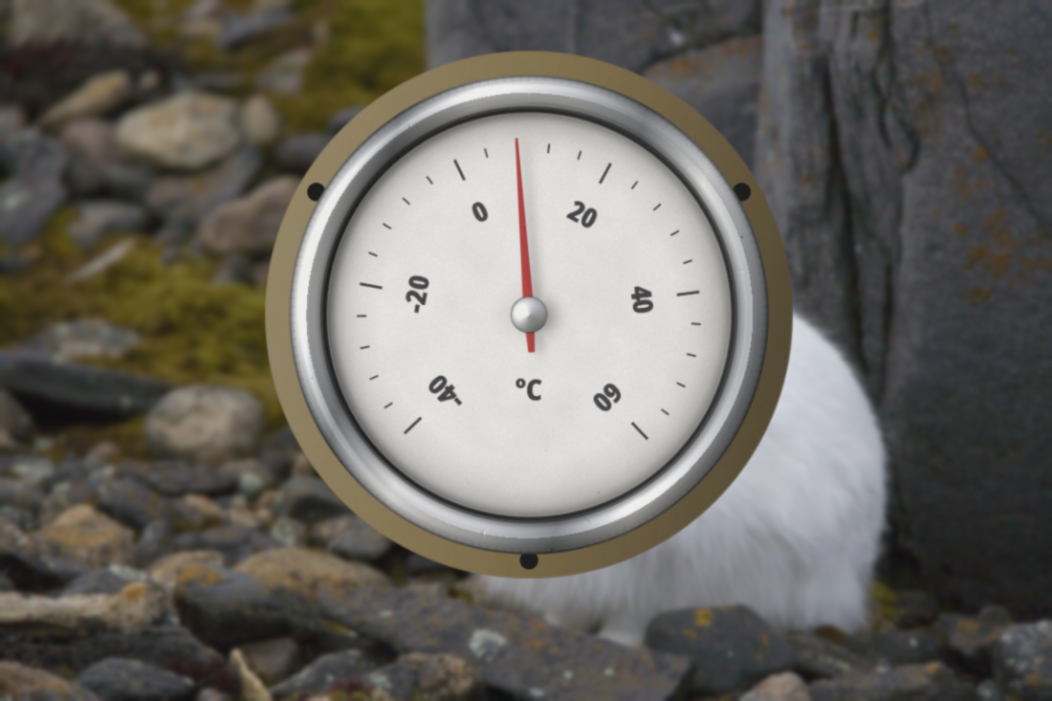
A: 8 °C
